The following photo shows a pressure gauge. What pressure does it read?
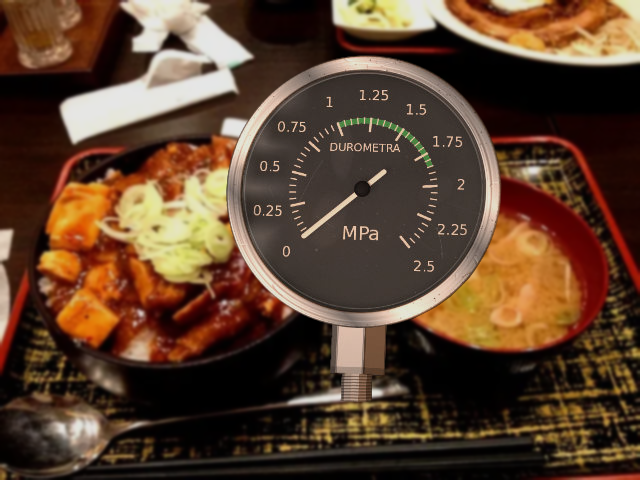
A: 0 MPa
